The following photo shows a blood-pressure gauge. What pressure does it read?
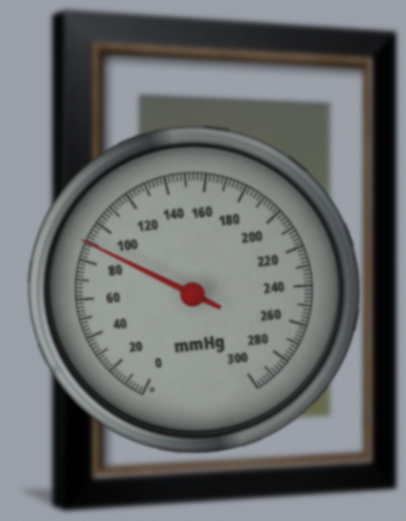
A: 90 mmHg
